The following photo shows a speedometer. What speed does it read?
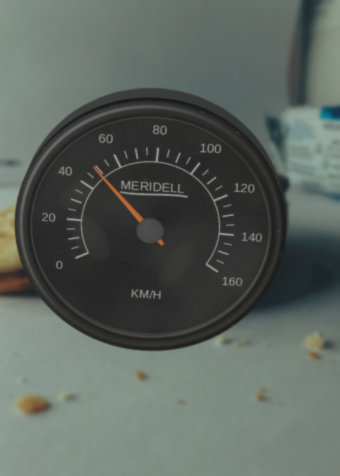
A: 50 km/h
